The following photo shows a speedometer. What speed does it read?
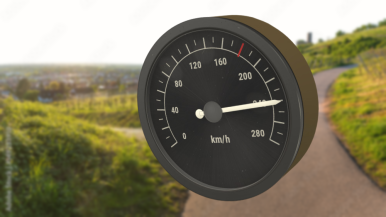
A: 240 km/h
